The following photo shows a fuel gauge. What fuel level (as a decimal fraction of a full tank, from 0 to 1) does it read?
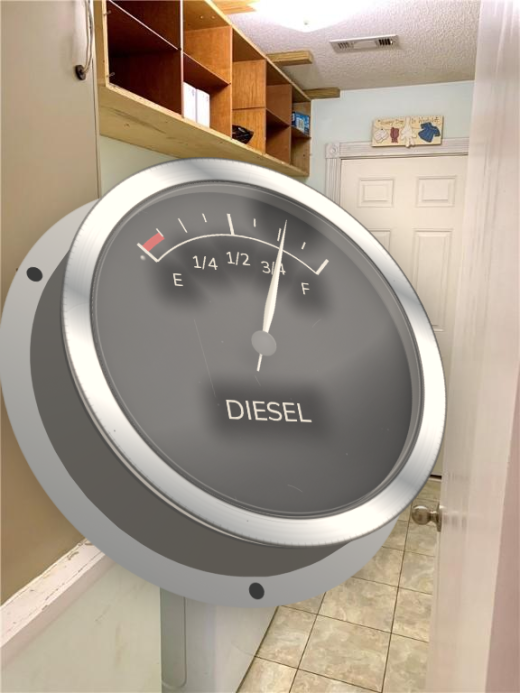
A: 0.75
